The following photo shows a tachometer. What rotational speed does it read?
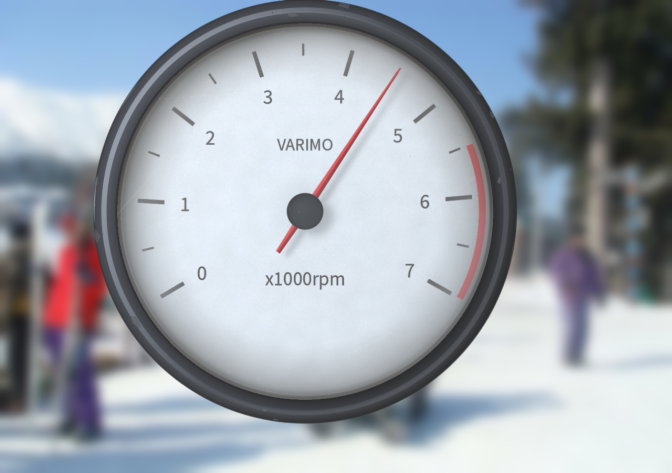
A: 4500 rpm
